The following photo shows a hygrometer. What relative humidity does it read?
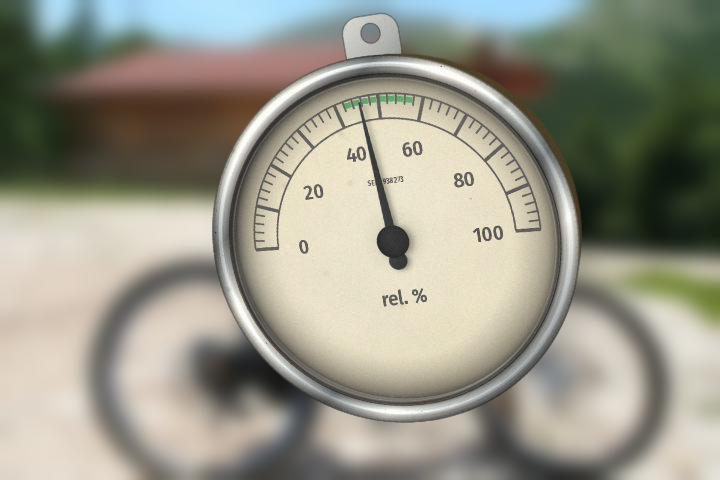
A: 46 %
